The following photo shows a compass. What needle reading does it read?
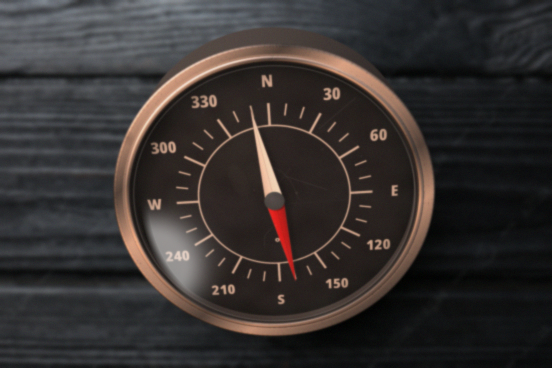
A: 170 °
